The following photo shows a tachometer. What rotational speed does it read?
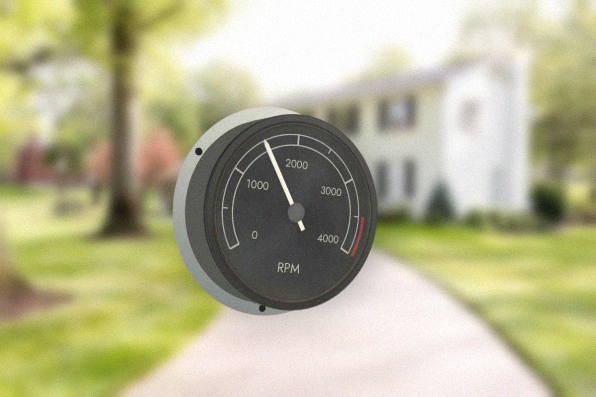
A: 1500 rpm
